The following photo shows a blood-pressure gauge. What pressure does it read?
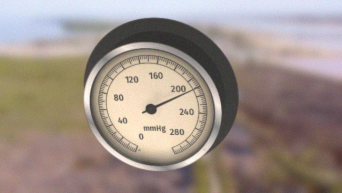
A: 210 mmHg
